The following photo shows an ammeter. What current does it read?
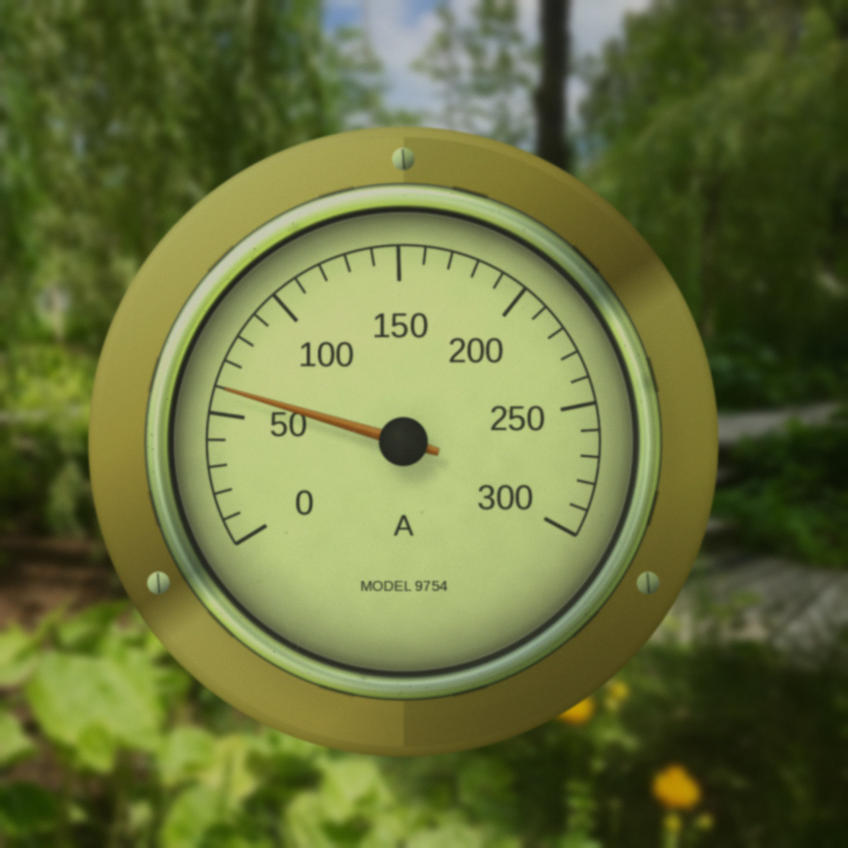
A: 60 A
